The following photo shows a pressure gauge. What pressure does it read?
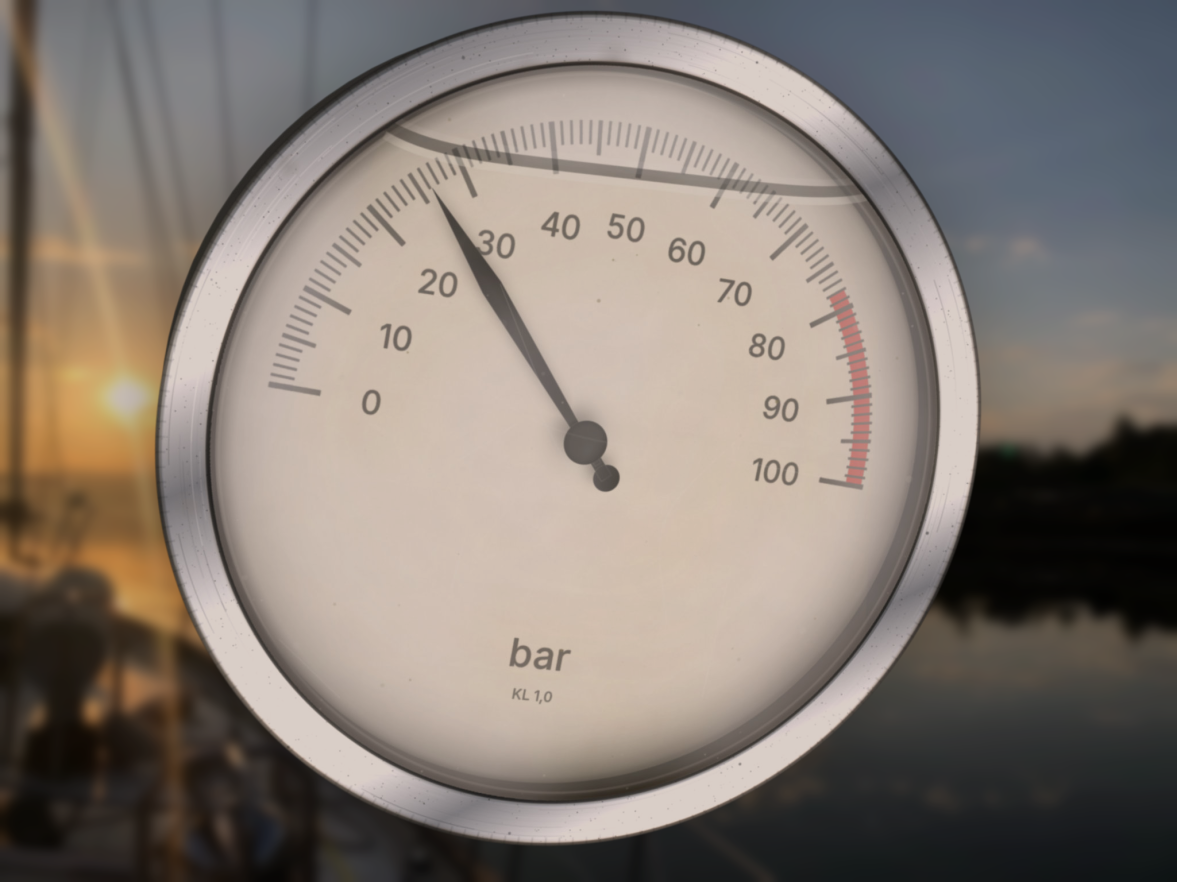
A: 26 bar
